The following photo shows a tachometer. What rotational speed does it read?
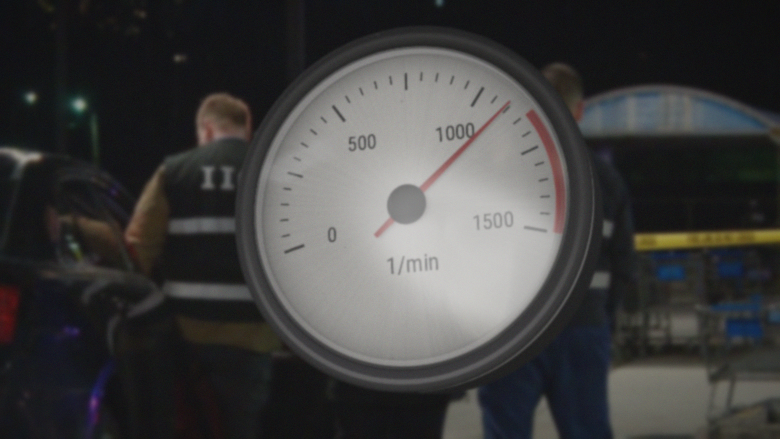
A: 1100 rpm
